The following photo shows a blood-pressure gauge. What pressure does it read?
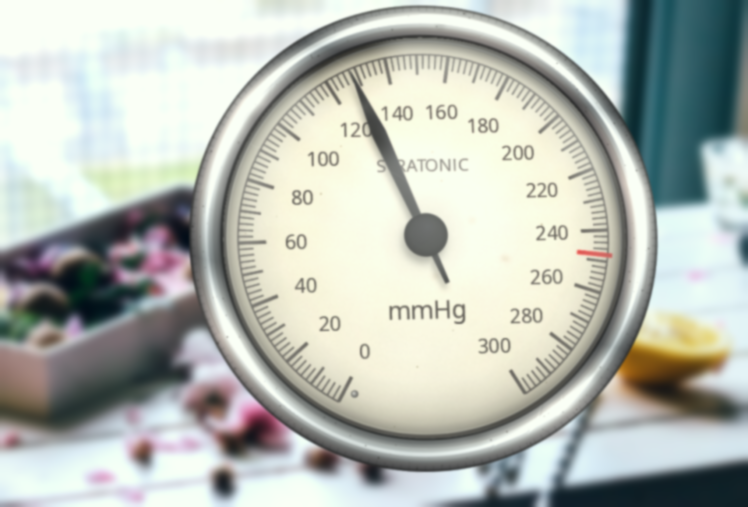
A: 128 mmHg
